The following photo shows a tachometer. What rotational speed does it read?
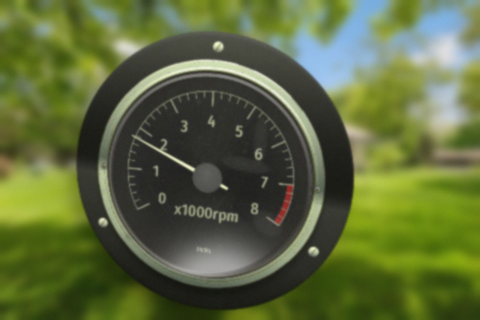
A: 1800 rpm
